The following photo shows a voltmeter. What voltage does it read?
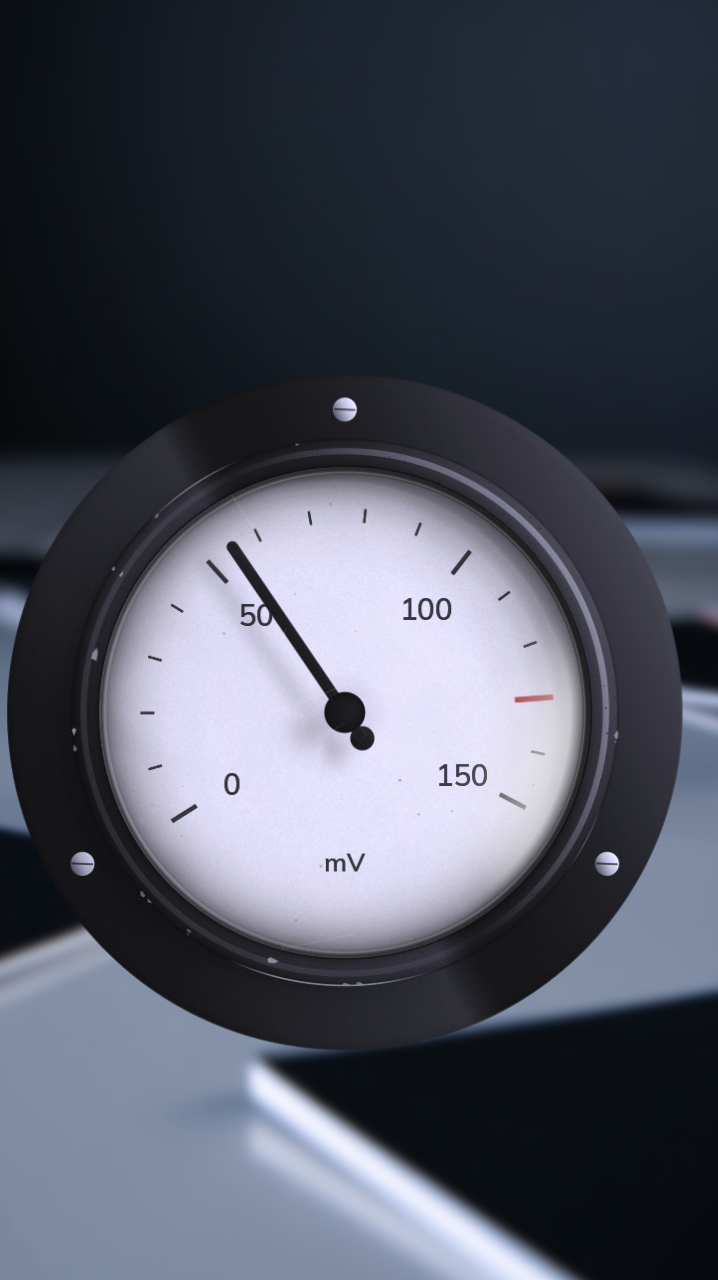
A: 55 mV
